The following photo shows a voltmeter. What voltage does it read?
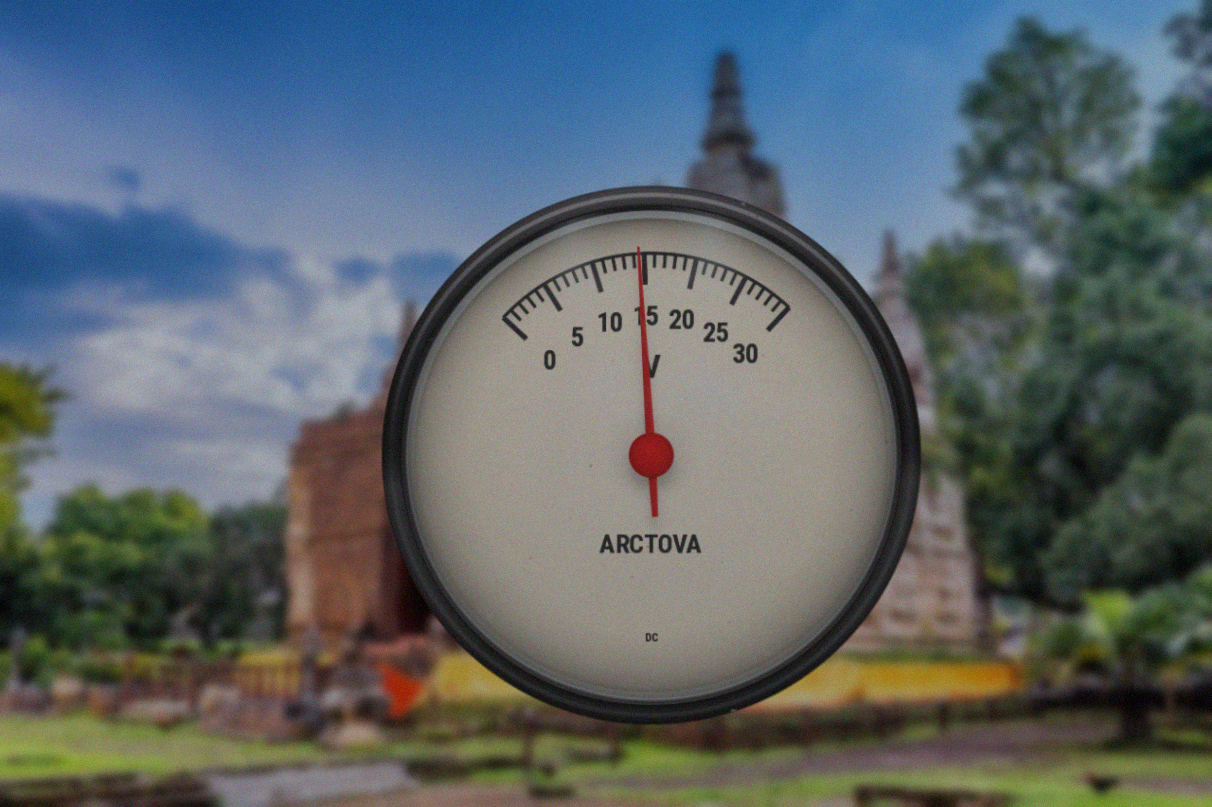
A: 14.5 V
